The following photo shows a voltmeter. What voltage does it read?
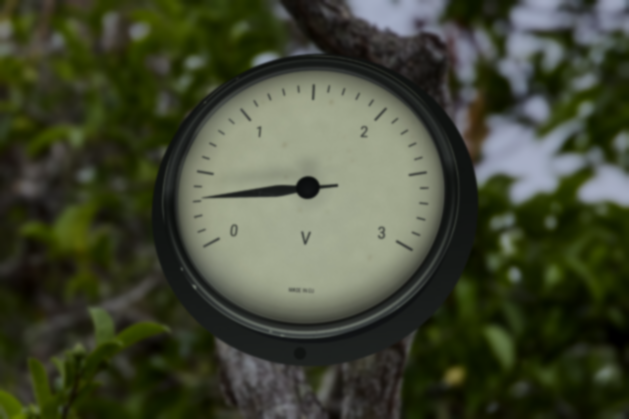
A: 0.3 V
